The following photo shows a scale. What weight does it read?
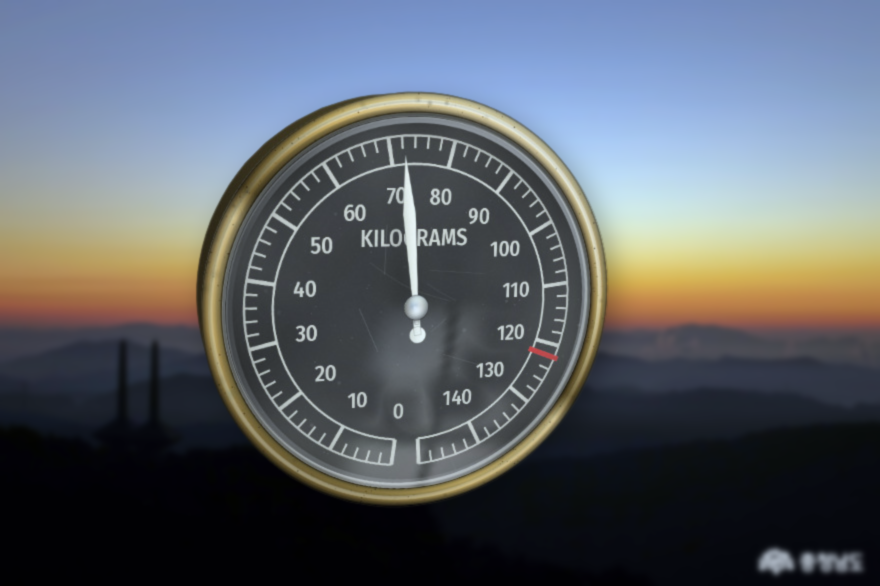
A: 72 kg
